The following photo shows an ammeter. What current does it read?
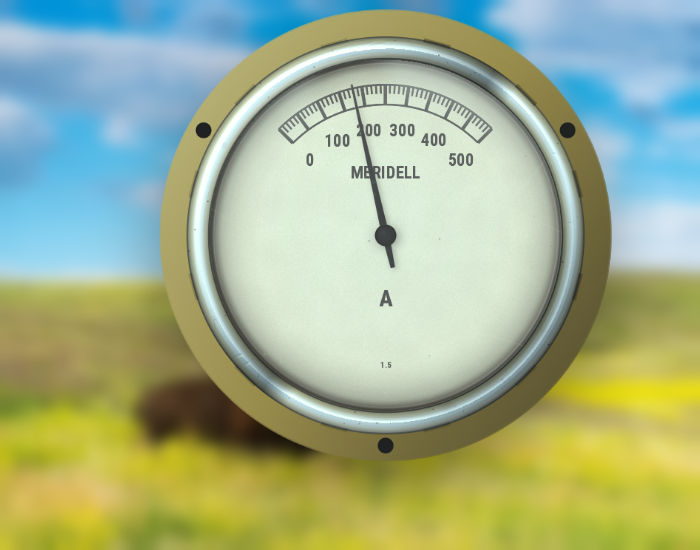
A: 180 A
